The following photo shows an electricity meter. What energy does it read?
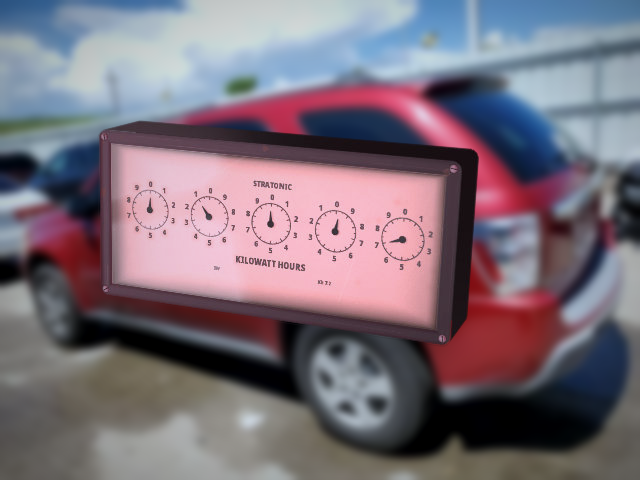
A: 997 kWh
